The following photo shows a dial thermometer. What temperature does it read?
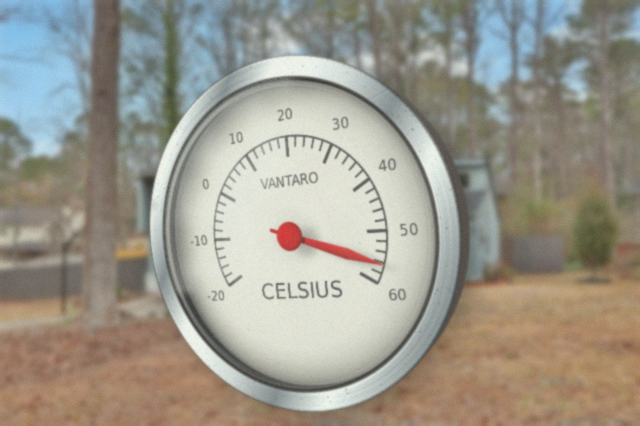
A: 56 °C
